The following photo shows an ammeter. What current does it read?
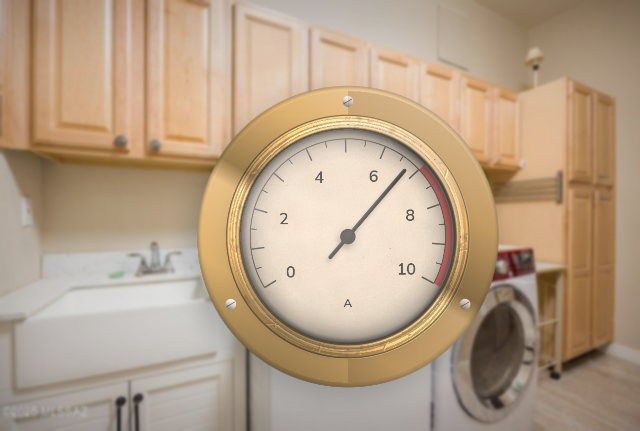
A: 6.75 A
